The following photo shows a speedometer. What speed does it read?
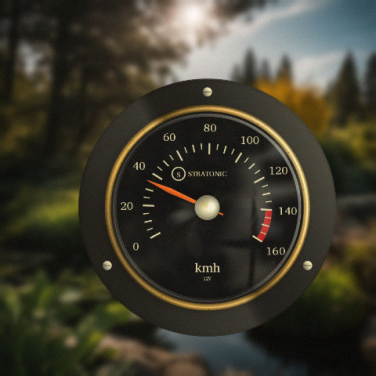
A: 35 km/h
